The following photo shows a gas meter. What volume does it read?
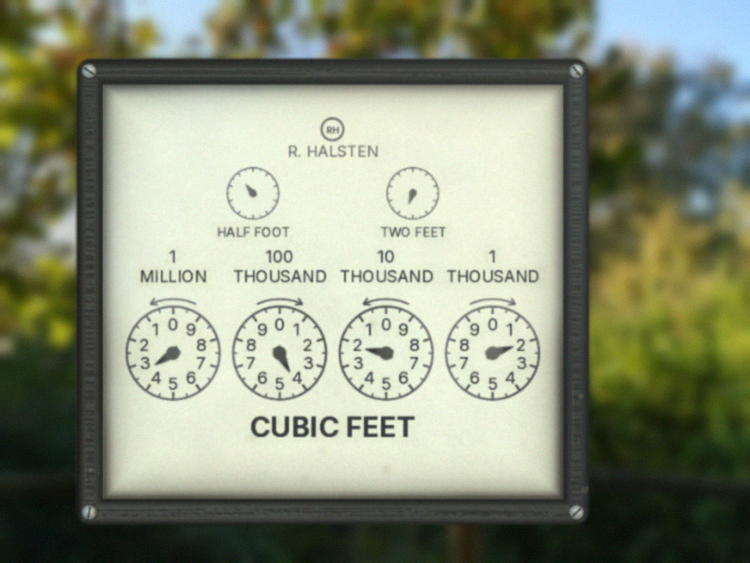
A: 342200 ft³
